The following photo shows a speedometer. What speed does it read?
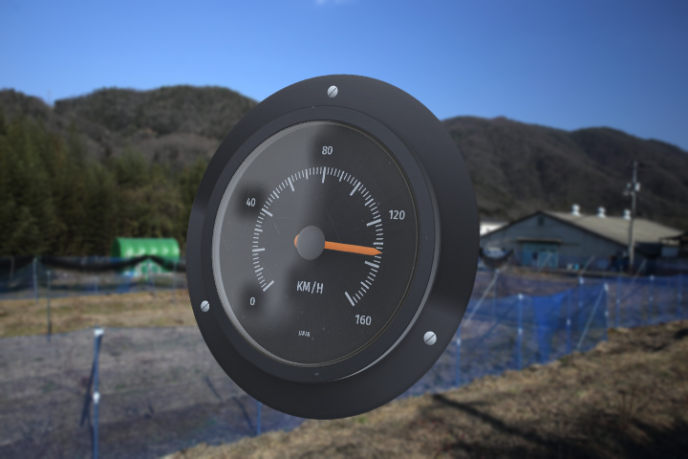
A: 134 km/h
